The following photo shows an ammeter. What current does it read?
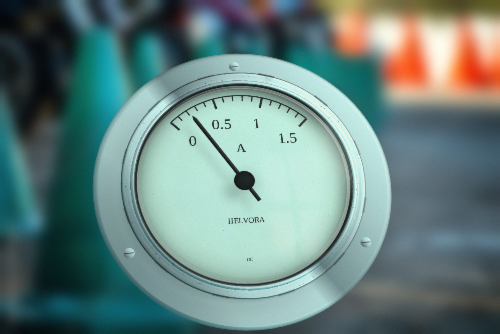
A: 0.2 A
